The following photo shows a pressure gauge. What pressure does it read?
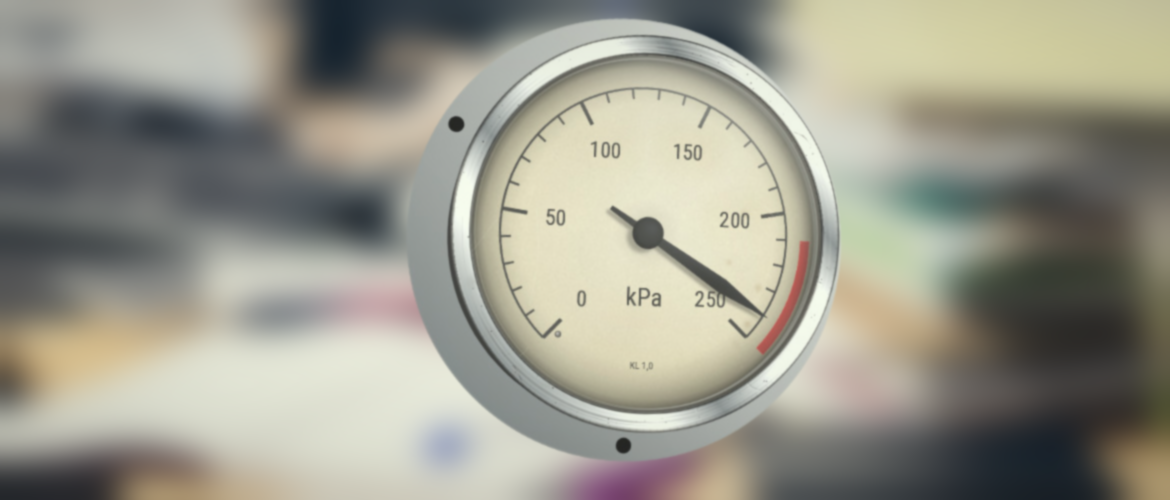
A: 240 kPa
